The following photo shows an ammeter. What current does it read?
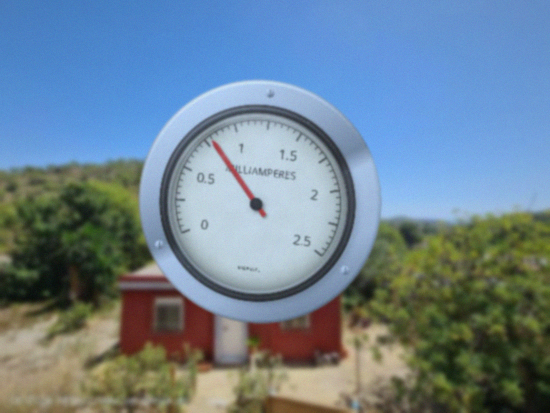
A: 0.8 mA
